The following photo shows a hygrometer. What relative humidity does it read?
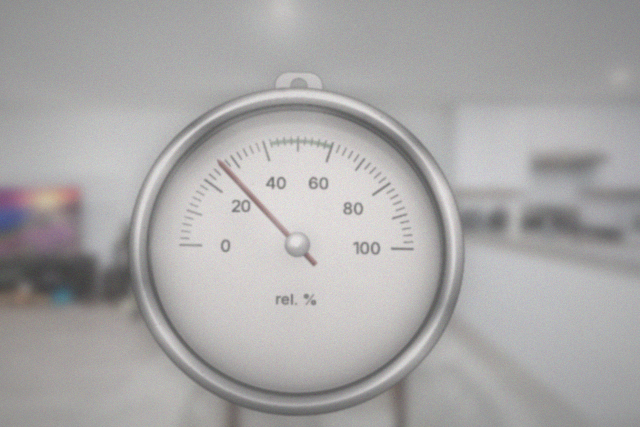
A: 26 %
